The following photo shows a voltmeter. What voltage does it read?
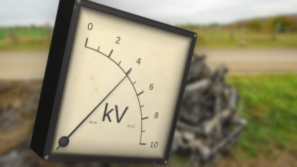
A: 4 kV
